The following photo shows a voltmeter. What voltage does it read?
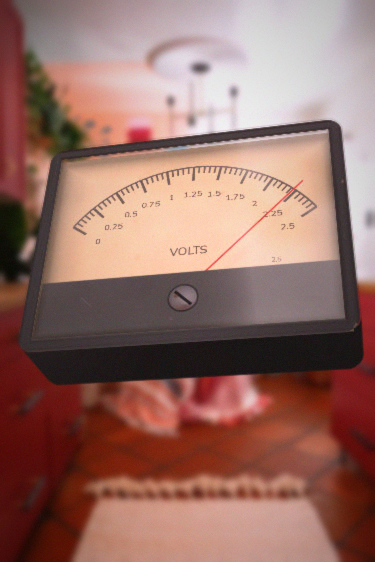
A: 2.25 V
